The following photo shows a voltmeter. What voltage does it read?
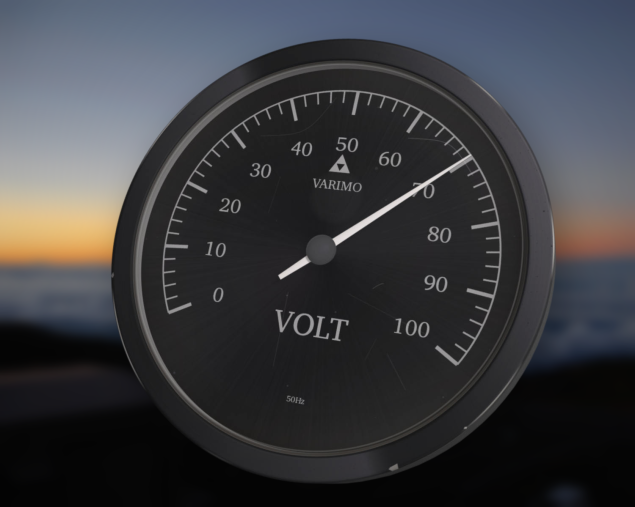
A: 70 V
